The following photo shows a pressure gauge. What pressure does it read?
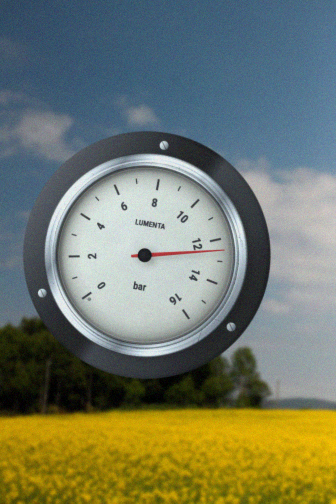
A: 12.5 bar
